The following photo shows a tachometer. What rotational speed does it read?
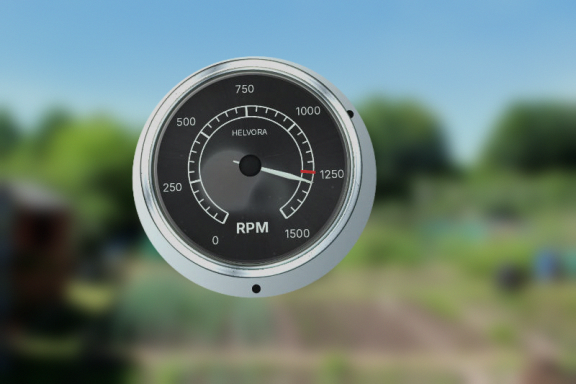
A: 1300 rpm
